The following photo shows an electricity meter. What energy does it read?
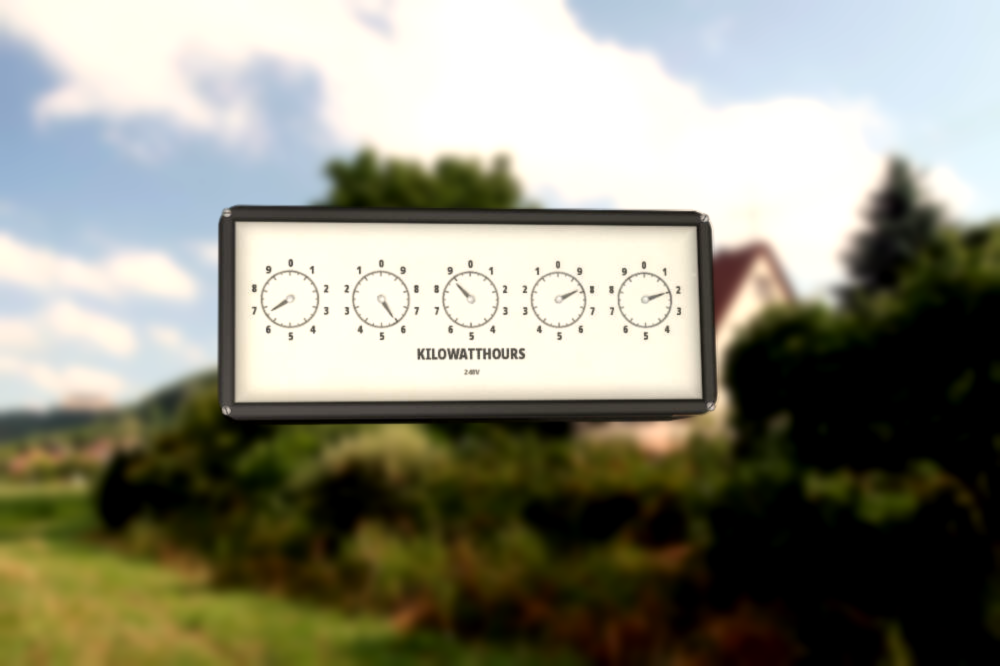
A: 65882 kWh
